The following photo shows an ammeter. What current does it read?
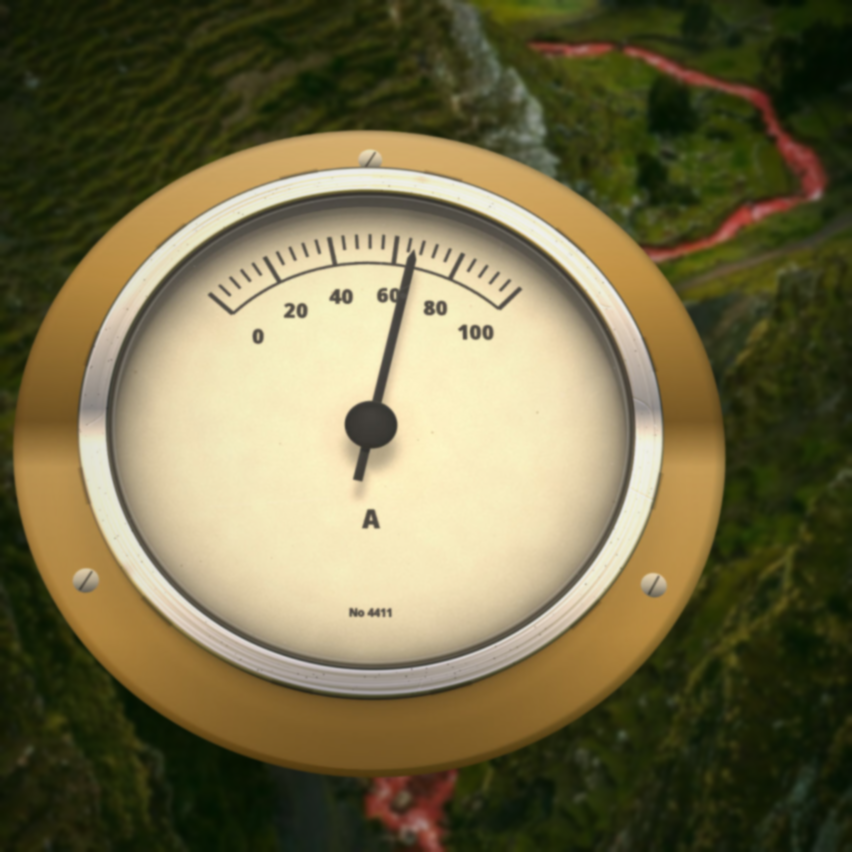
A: 66 A
